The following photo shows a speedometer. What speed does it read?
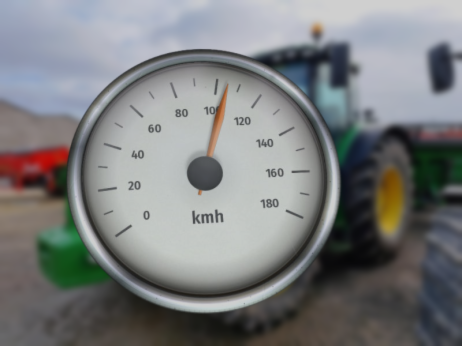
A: 105 km/h
